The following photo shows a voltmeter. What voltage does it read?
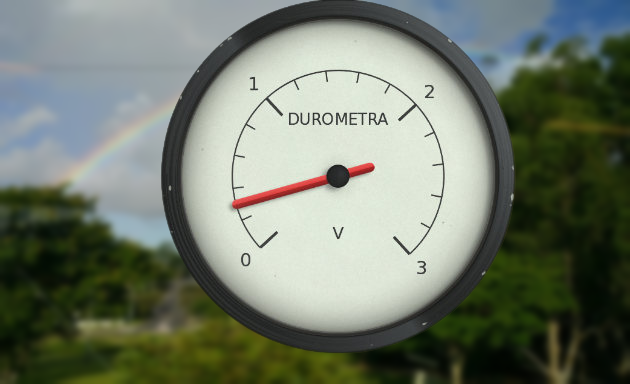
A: 0.3 V
